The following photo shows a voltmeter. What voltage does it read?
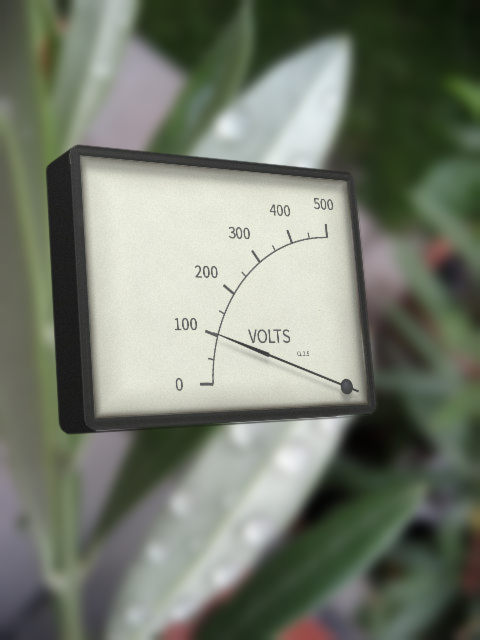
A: 100 V
